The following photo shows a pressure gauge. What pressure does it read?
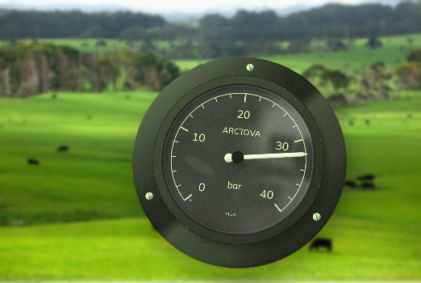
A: 32 bar
